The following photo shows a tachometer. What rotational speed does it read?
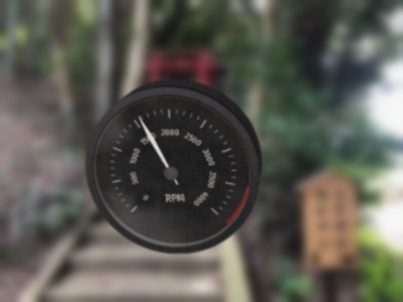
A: 1600 rpm
